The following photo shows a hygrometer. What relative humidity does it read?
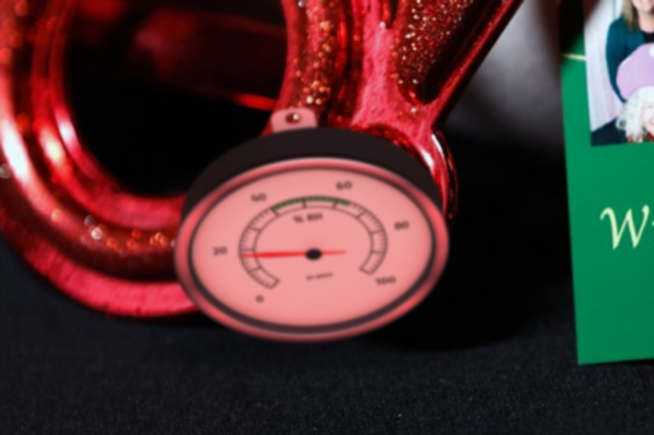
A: 20 %
